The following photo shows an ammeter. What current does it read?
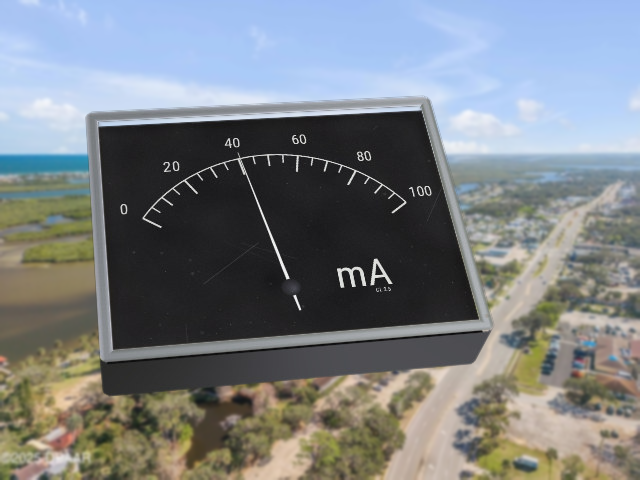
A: 40 mA
